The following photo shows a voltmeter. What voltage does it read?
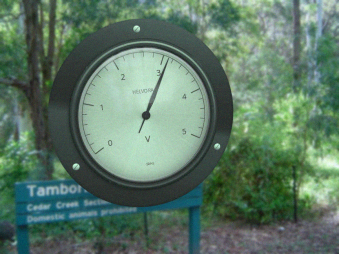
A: 3.1 V
